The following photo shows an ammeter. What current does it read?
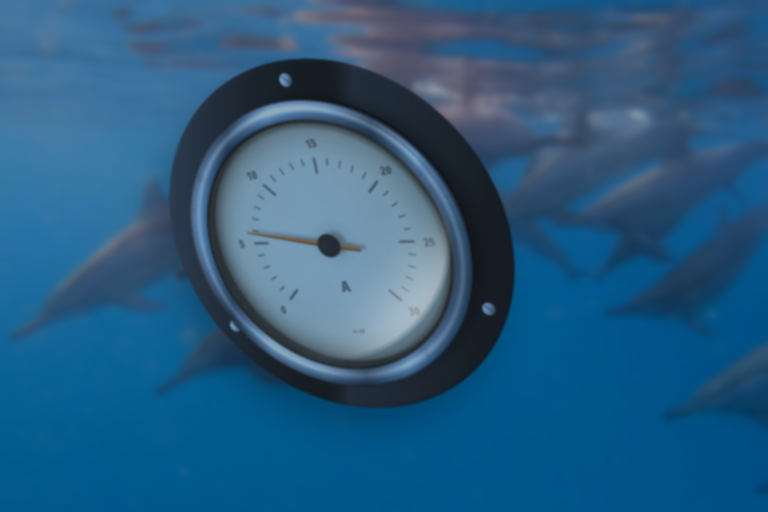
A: 6 A
